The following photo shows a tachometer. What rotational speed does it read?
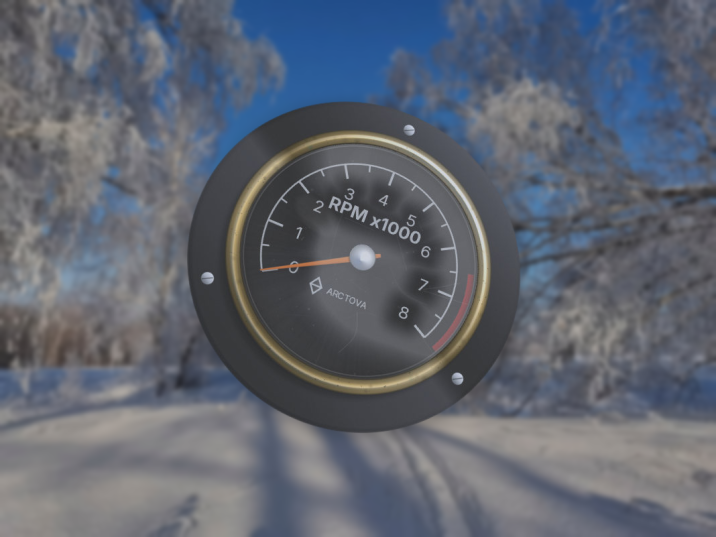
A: 0 rpm
